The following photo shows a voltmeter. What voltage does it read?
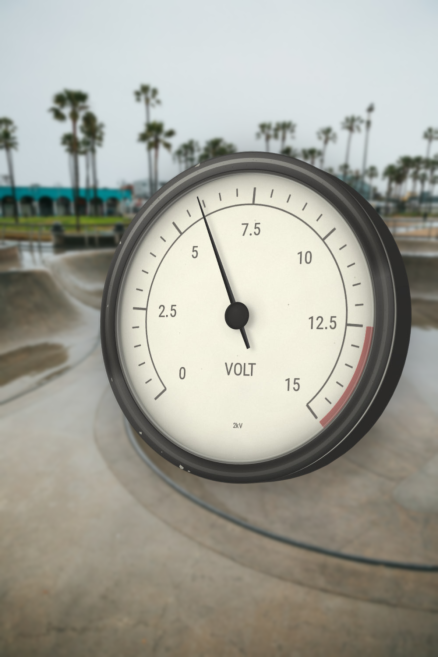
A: 6 V
